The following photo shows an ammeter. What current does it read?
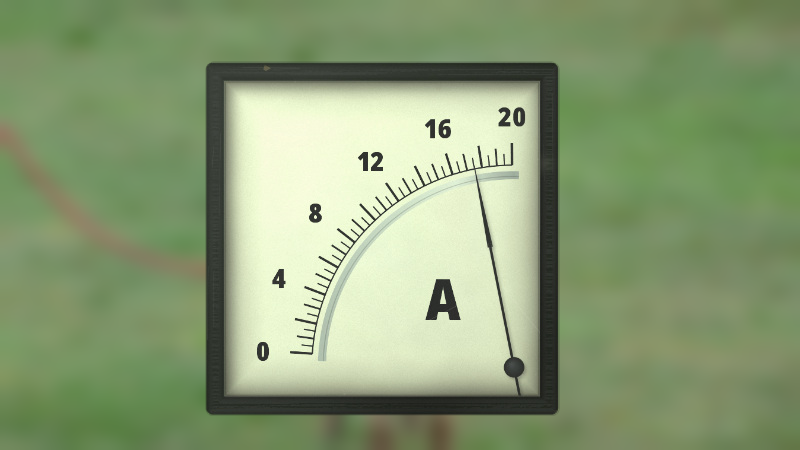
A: 17.5 A
